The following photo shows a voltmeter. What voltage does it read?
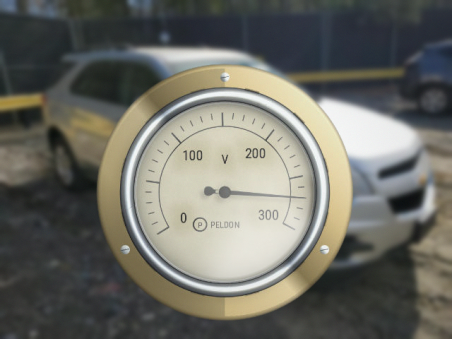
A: 270 V
